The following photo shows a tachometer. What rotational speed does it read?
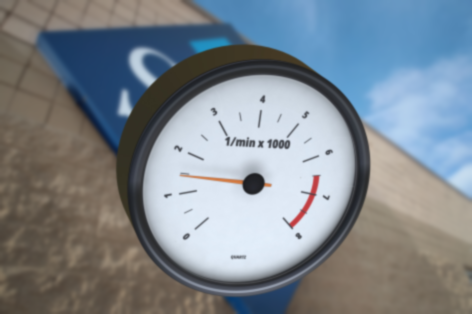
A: 1500 rpm
